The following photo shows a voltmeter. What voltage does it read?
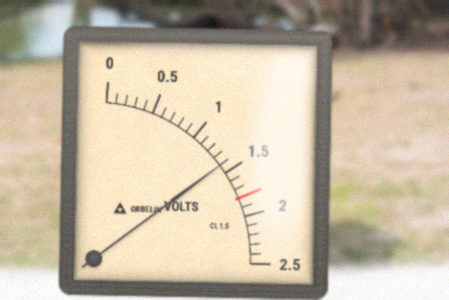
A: 1.4 V
